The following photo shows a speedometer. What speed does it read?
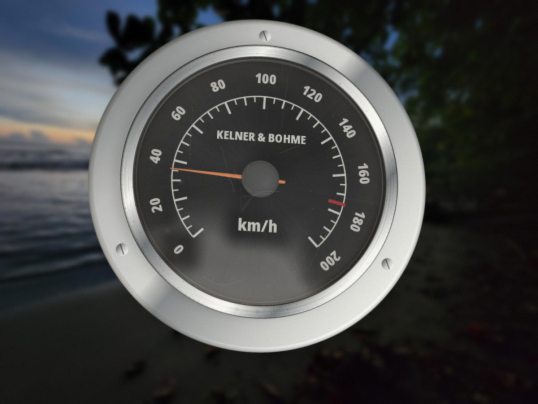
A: 35 km/h
